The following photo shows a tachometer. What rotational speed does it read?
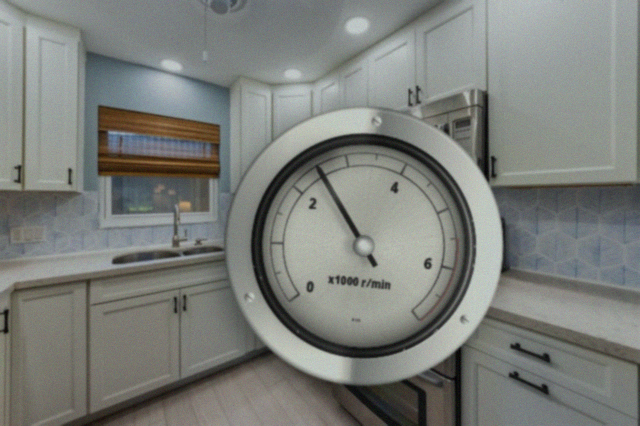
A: 2500 rpm
